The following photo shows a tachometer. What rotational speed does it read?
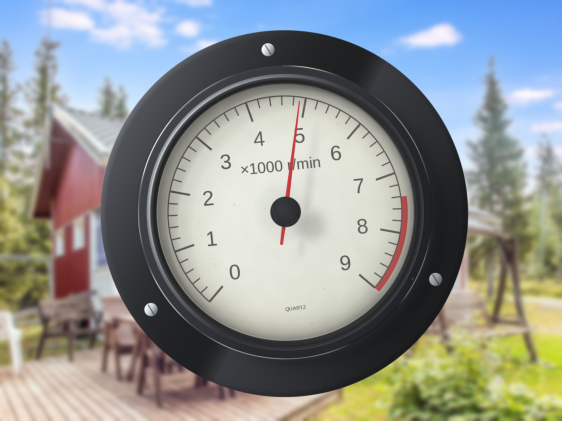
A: 4900 rpm
